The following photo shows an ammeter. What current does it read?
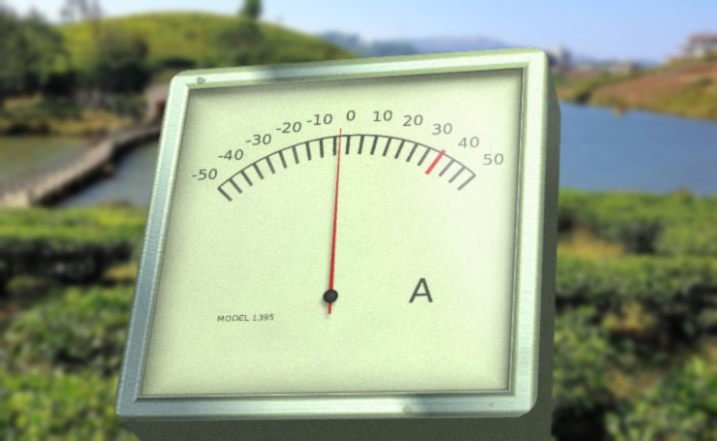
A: -2.5 A
